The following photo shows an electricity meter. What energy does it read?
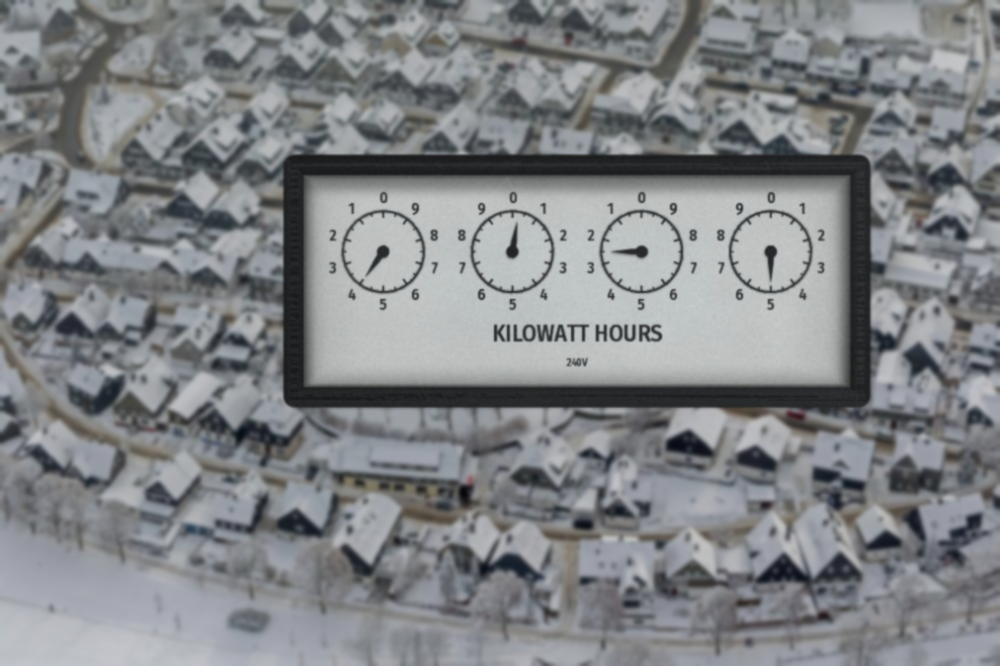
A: 4025 kWh
